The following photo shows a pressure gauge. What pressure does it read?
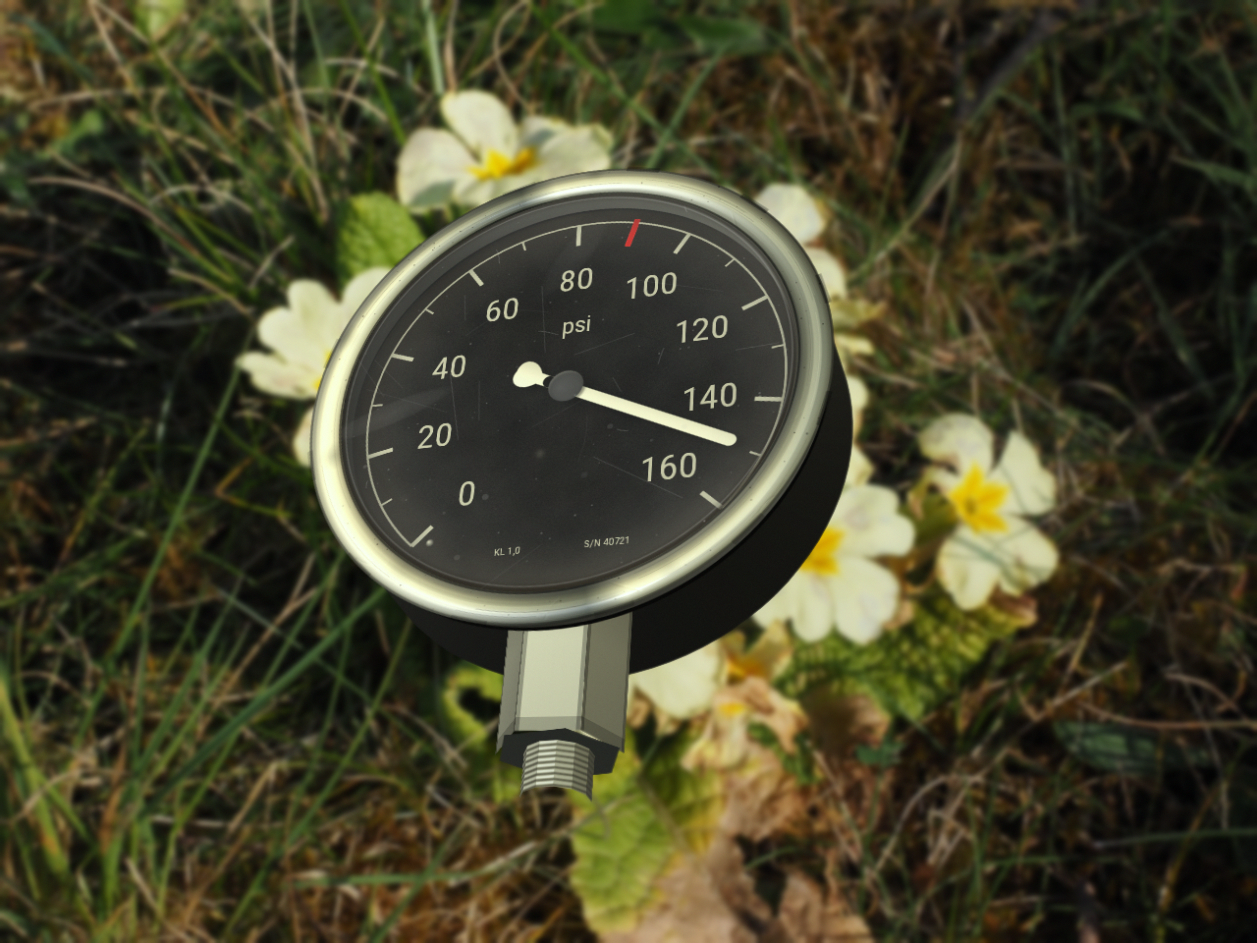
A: 150 psi
